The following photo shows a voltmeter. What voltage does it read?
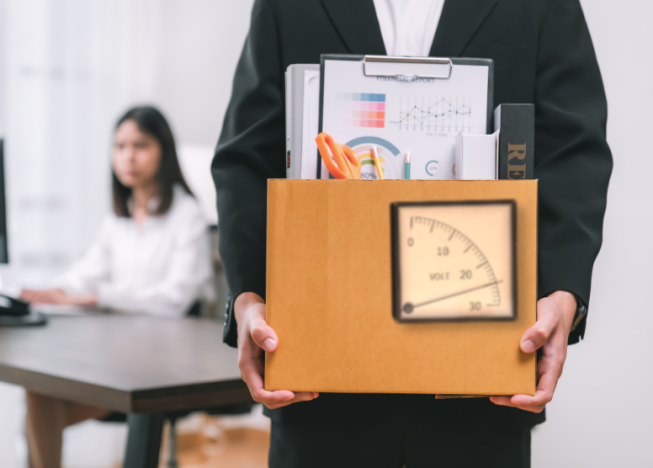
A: 25 V
